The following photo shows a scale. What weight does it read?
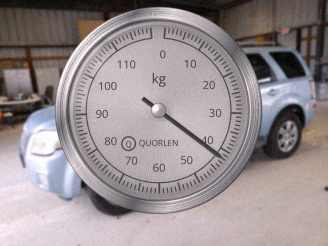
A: 42 kg
